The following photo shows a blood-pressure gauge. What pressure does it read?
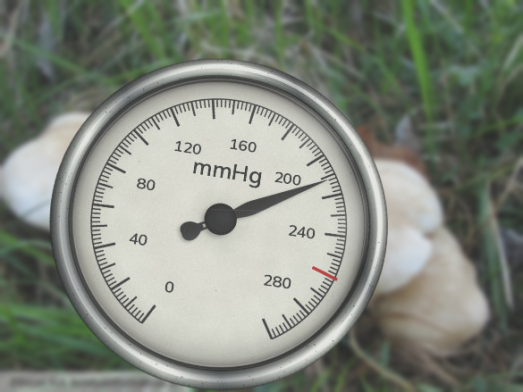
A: 212 mmHg
